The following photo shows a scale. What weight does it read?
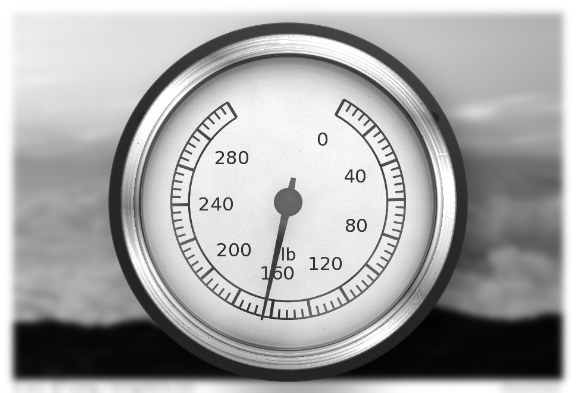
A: 164 lb
